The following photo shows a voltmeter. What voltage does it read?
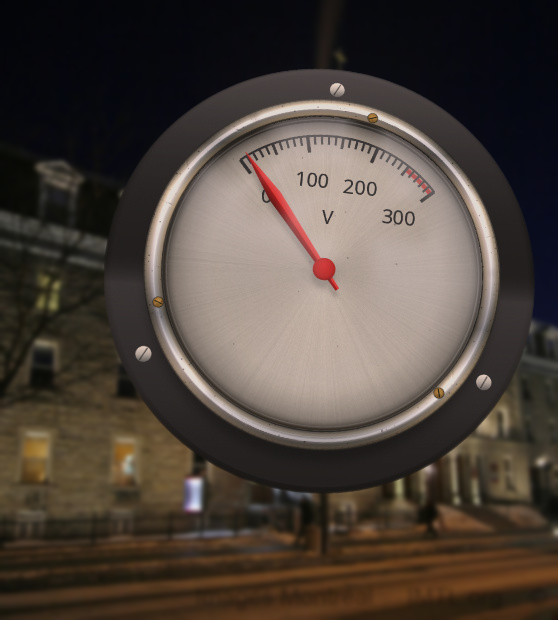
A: 10 V
